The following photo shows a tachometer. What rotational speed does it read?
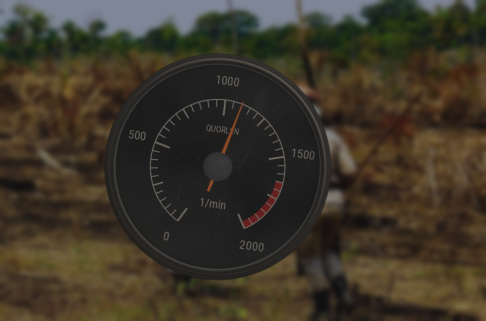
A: 1100 rpm
